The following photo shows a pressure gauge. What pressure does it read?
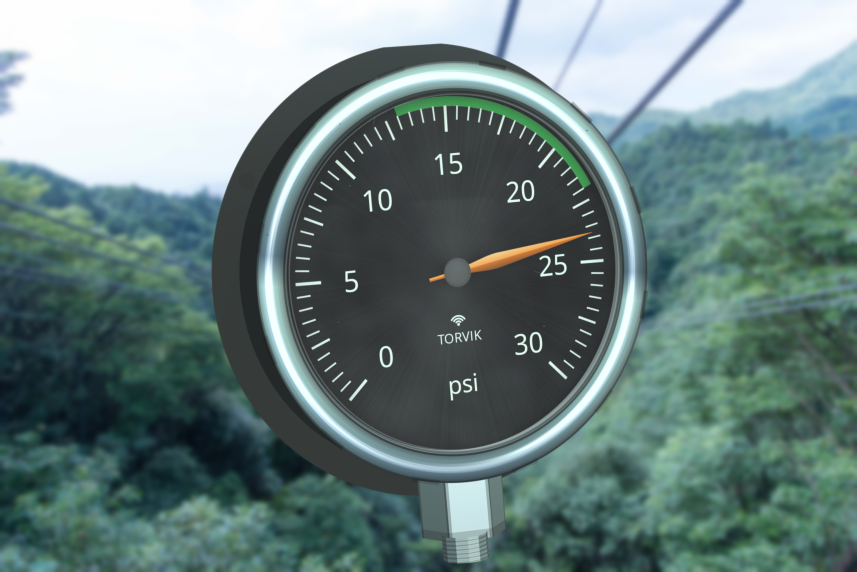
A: 23.75 psi
